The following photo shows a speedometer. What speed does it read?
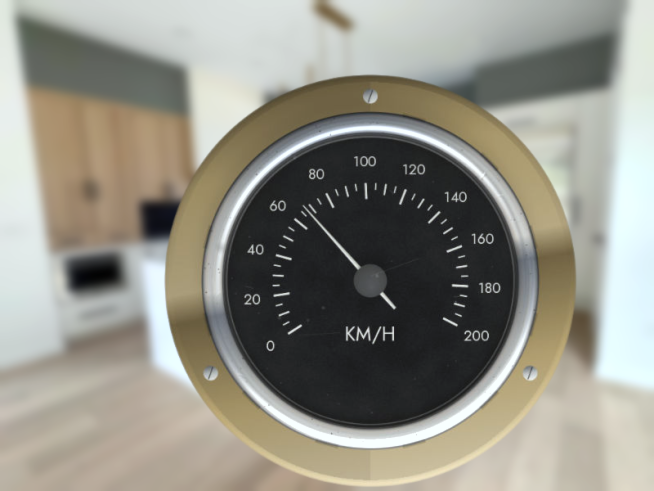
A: 67.5 km/h
